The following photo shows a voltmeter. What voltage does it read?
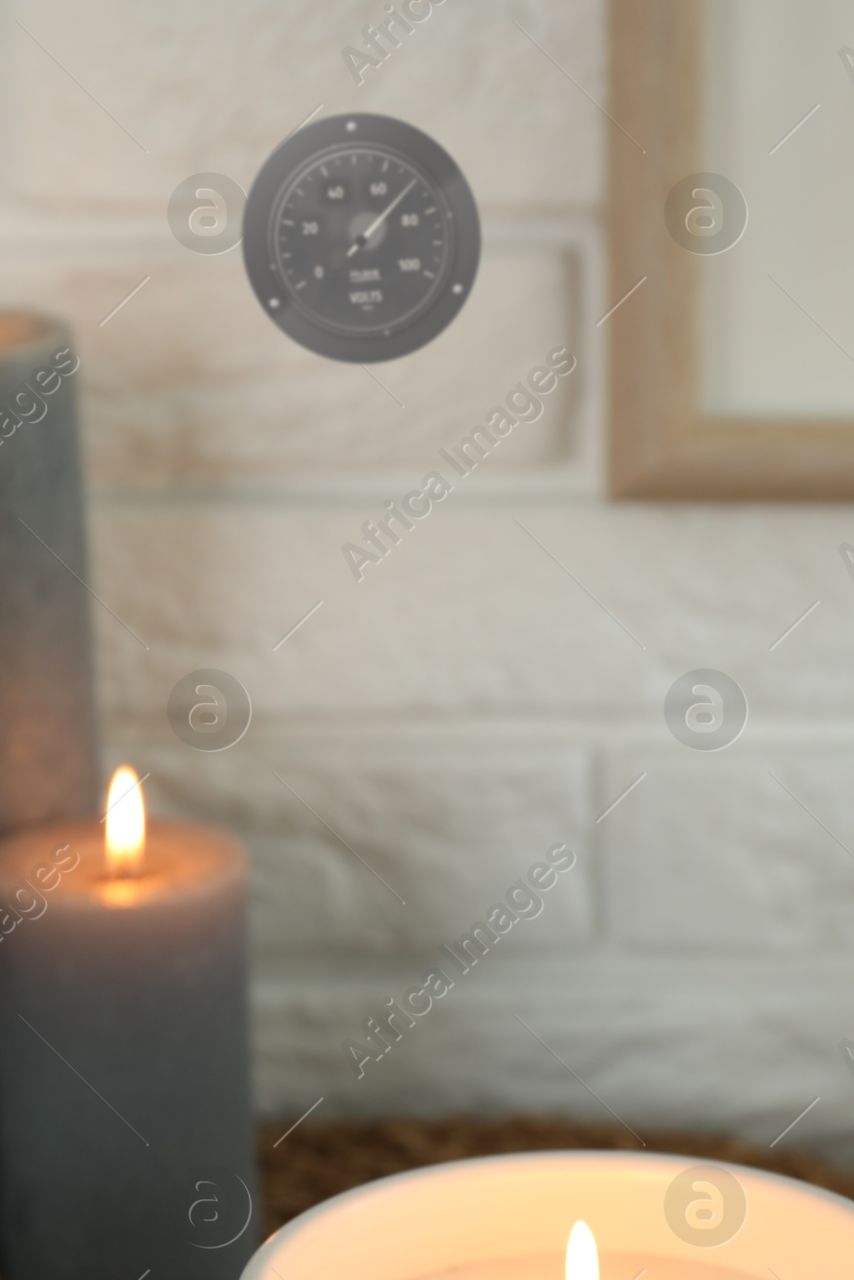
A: 70 V
